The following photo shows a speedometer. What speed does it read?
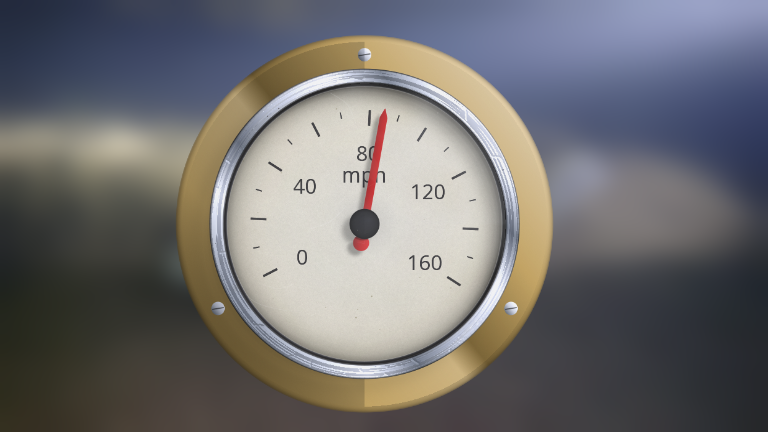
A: 85 mph
